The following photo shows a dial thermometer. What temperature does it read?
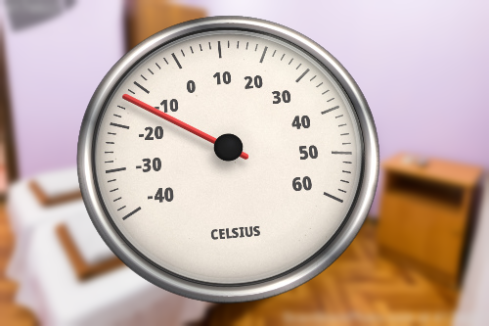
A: -14 °C
